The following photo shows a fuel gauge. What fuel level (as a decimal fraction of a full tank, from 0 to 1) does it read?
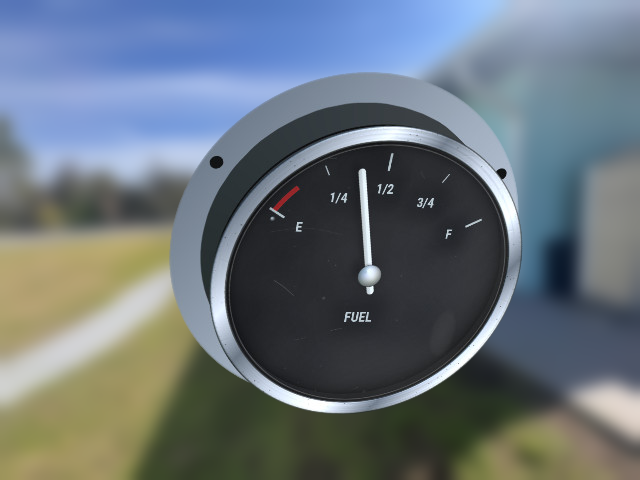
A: 0.375
